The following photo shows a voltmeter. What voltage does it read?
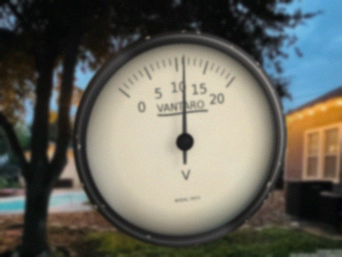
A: 11 V
